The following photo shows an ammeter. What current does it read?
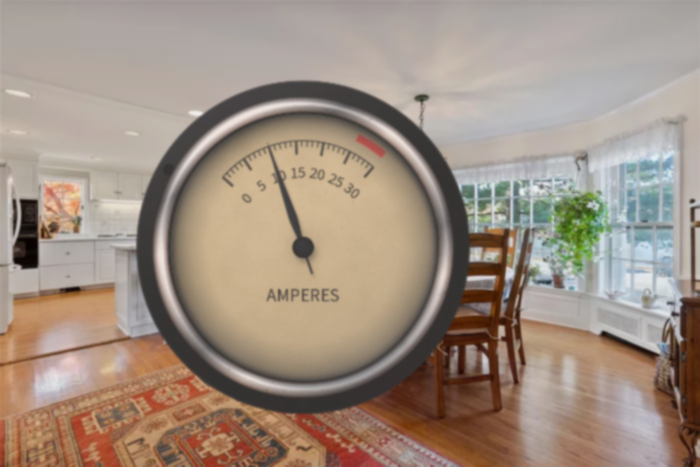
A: 10 A
